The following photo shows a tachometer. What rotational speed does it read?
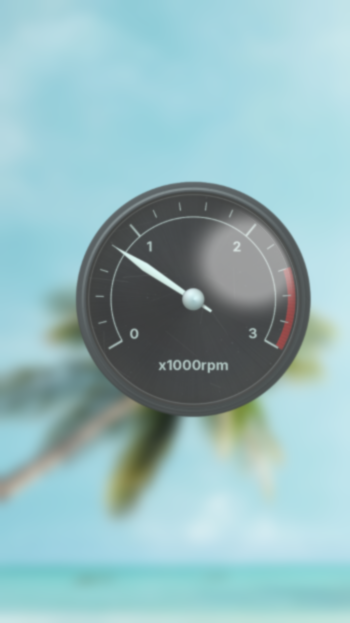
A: 800 rpm
